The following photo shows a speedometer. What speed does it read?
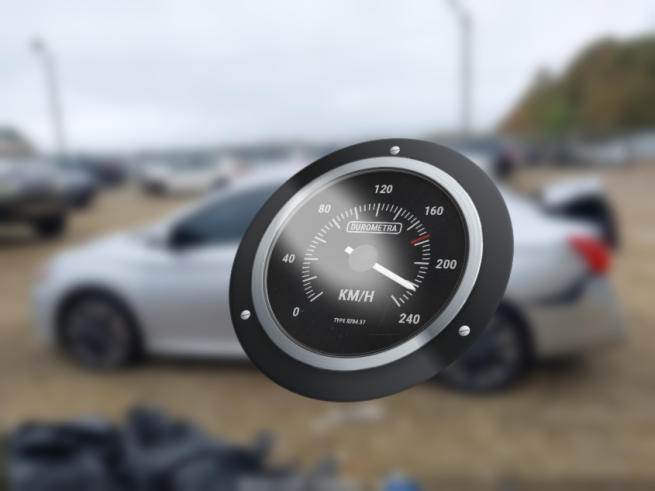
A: 224 km/h
